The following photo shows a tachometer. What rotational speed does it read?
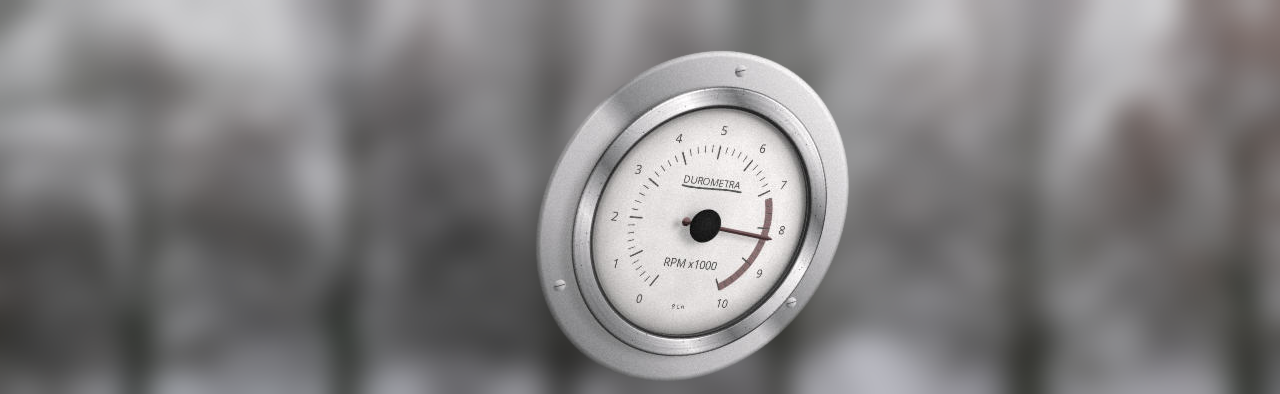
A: 8200 rpm
